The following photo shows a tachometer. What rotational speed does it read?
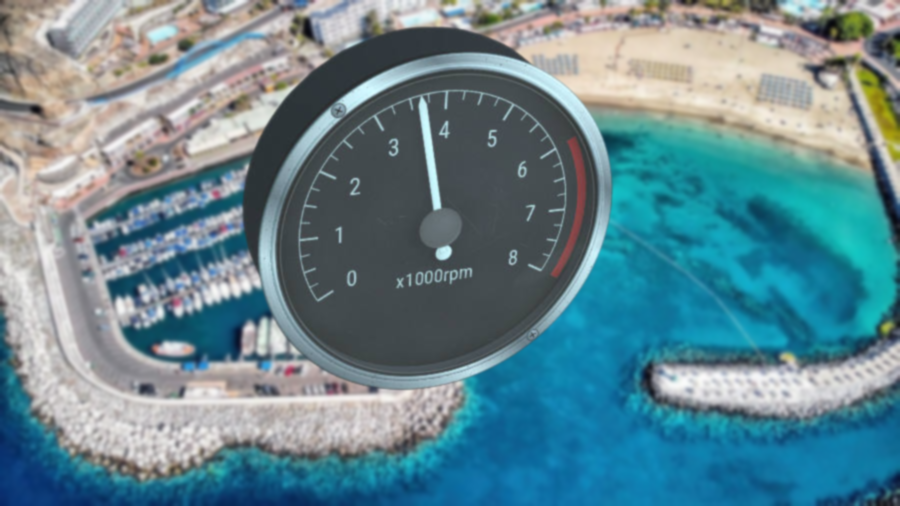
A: 3625 rpm
